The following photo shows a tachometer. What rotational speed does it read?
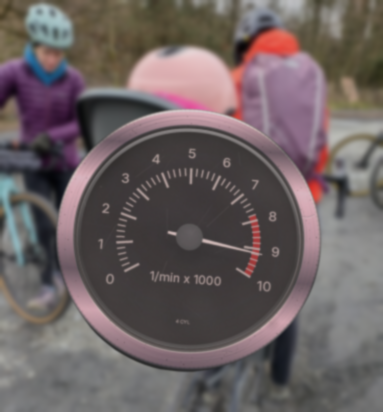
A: 9200 rpm
